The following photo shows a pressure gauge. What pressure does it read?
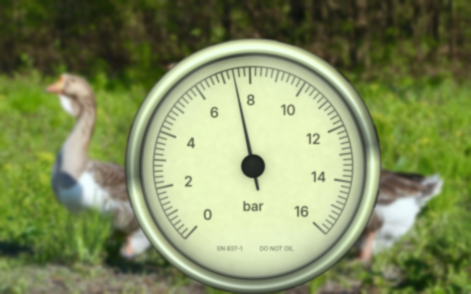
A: 7.4 bar
